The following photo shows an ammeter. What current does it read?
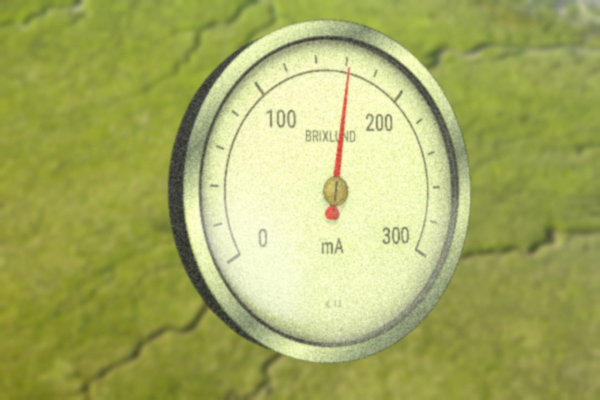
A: 160 mA
